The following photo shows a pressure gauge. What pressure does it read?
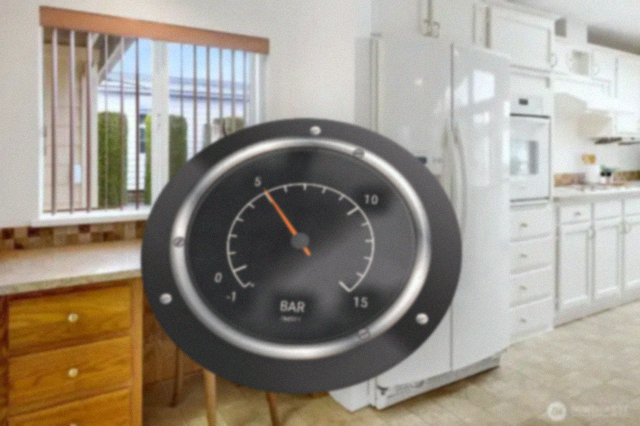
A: 5 bar
